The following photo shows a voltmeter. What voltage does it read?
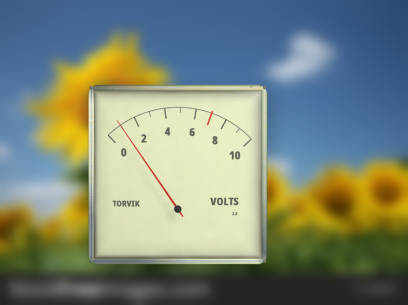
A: 1 V
